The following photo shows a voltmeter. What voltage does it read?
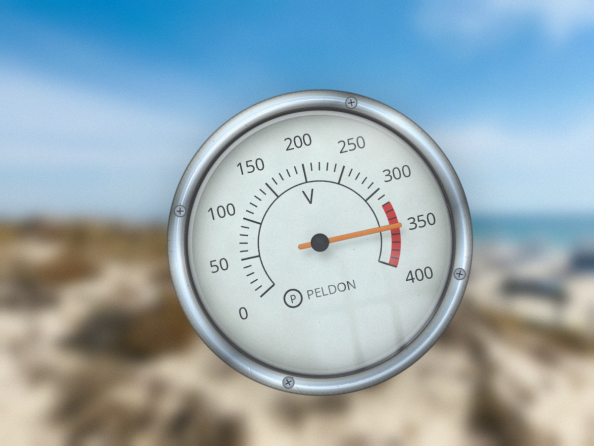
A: 350 V
